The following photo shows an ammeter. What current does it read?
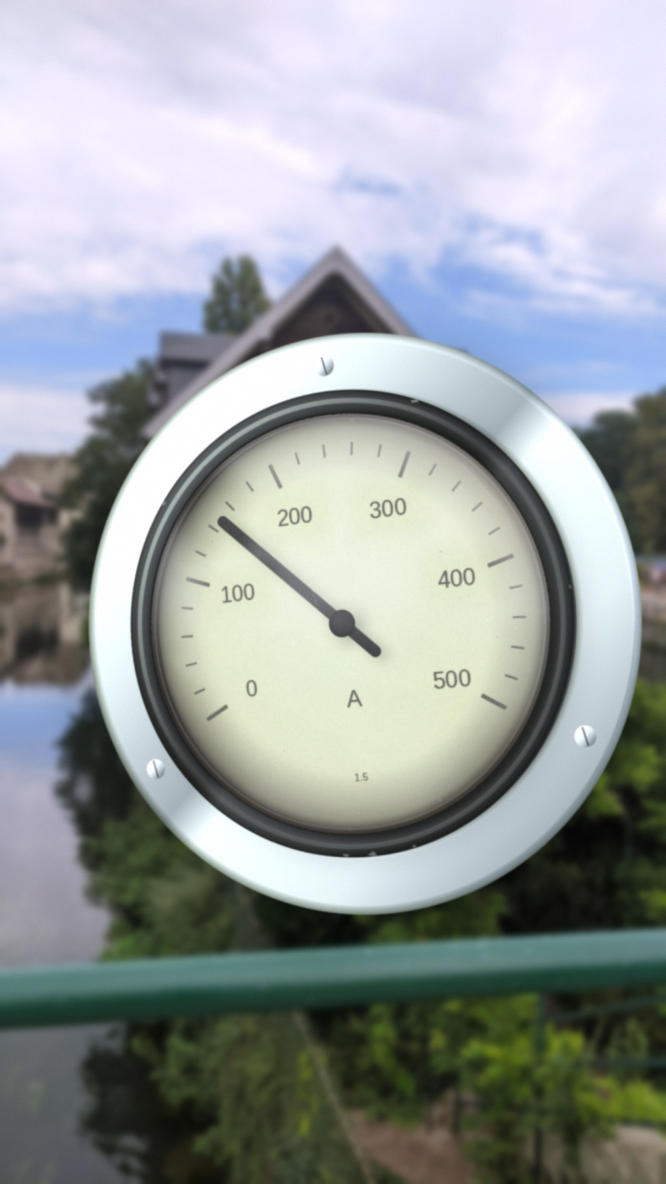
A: 150 A
